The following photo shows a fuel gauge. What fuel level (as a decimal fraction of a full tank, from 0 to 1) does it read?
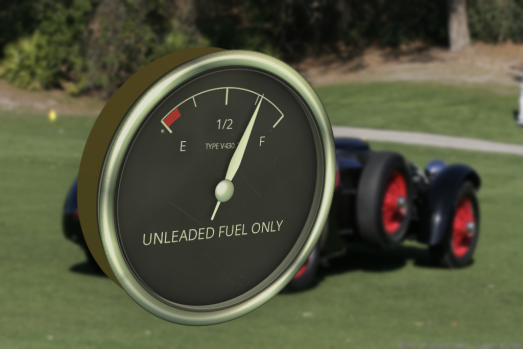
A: 0.75
